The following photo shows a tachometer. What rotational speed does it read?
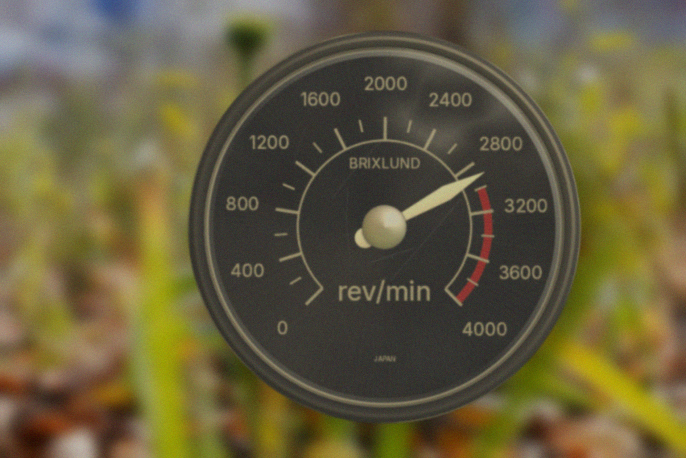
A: 2900 rpm
